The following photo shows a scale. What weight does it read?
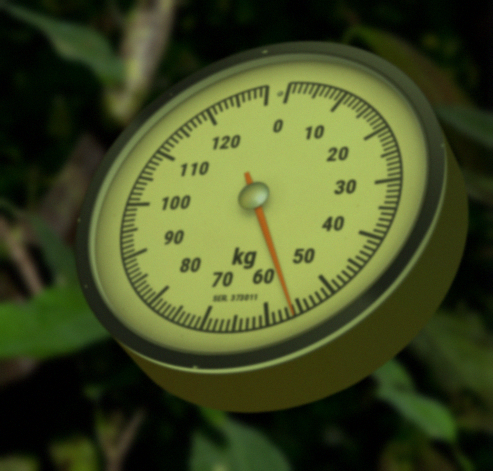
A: 56 kg
